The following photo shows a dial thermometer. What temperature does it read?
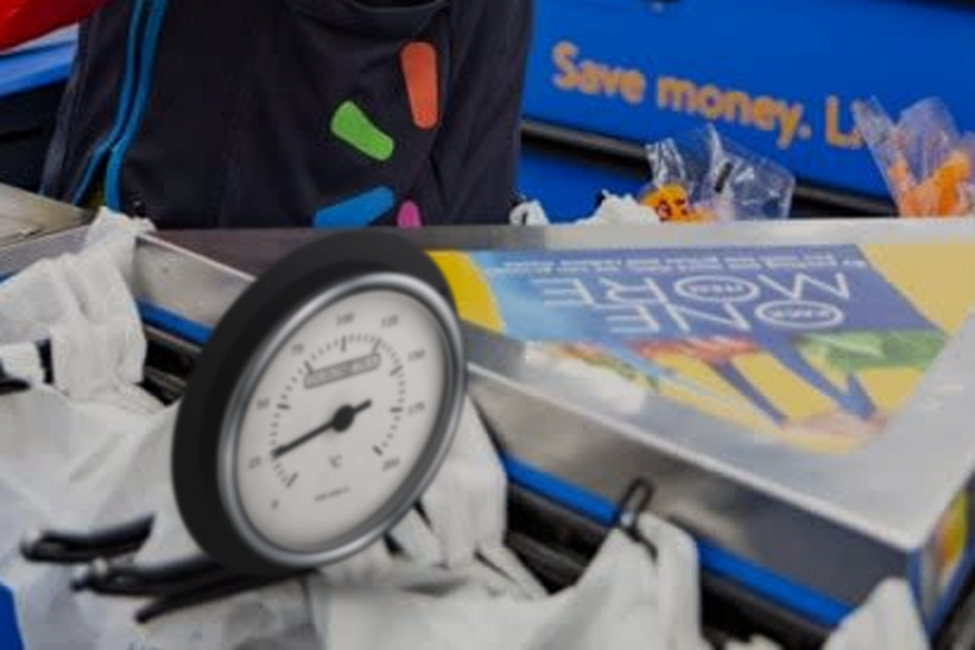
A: 25 °C
